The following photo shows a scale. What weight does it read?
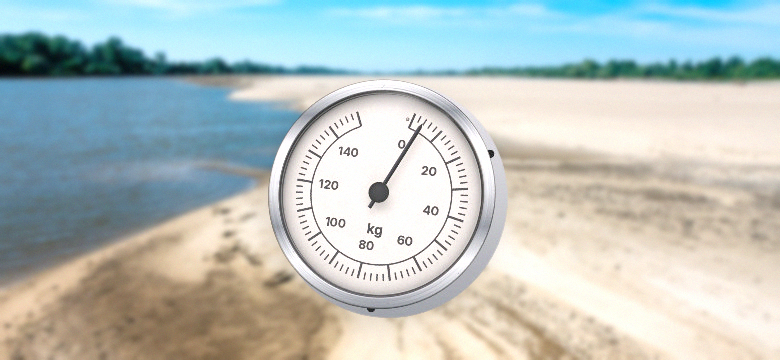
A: 4 kg
